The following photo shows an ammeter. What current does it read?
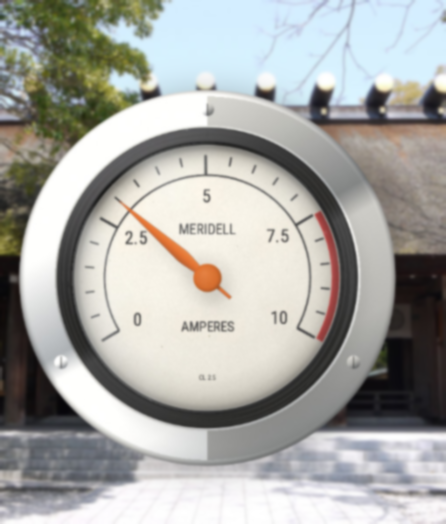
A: 3 A
